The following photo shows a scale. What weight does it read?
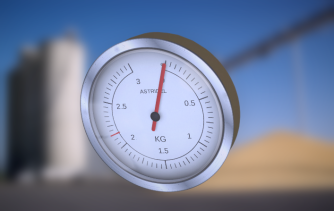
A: 0 kg
